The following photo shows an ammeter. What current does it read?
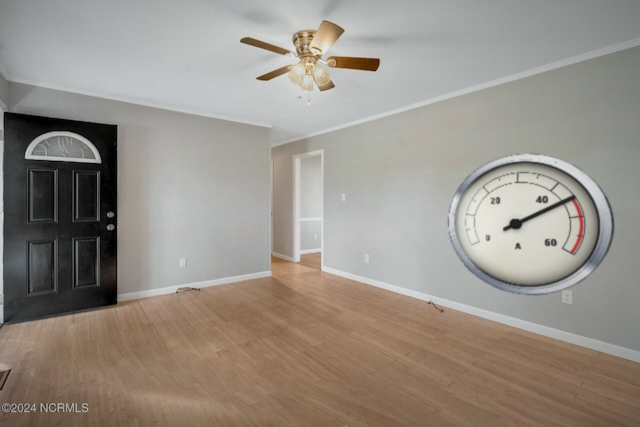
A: 45 A
